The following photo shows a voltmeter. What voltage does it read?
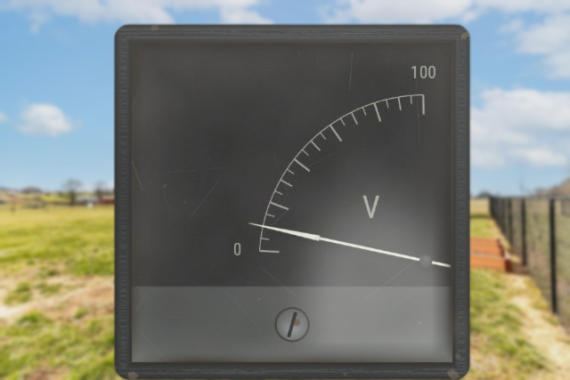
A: 10 V
